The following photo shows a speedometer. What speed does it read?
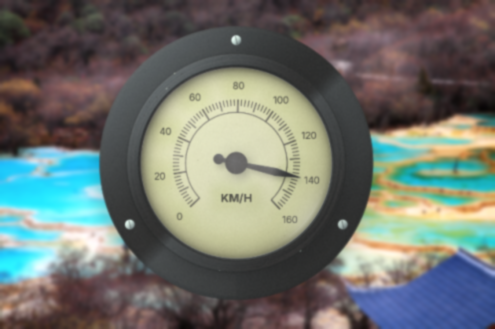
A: 140 km/h
